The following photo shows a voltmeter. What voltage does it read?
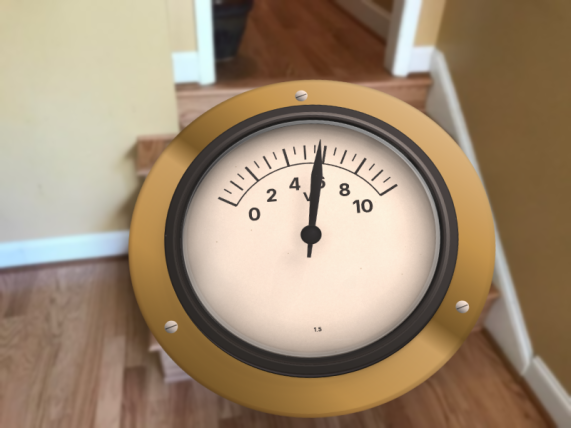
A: 5.75 V
